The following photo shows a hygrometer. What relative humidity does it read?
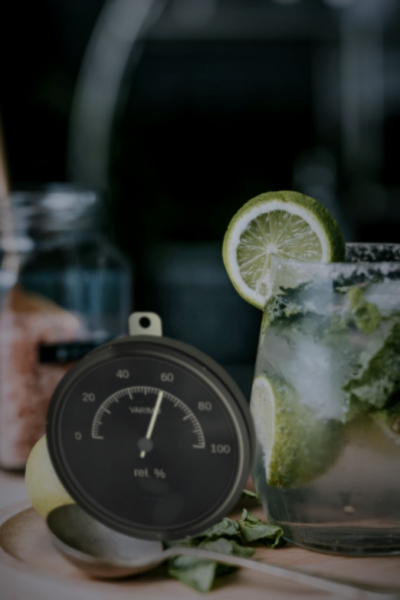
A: 60 %
